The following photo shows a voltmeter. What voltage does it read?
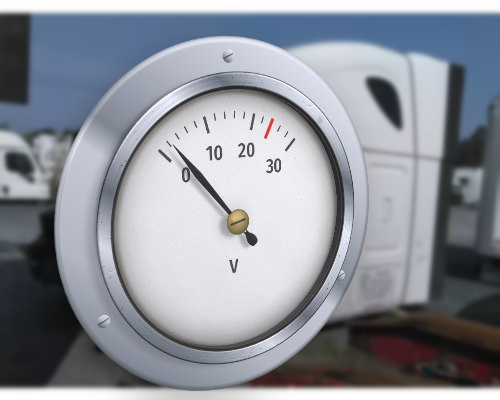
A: 2 V
